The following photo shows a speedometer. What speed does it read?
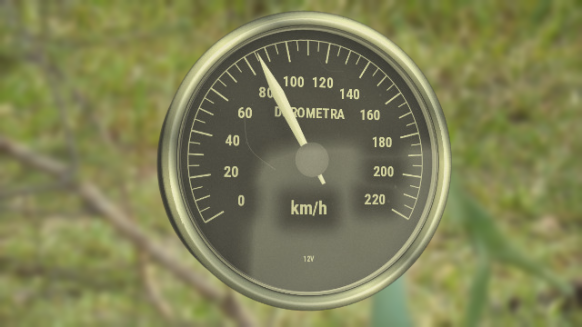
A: 85 km/h
